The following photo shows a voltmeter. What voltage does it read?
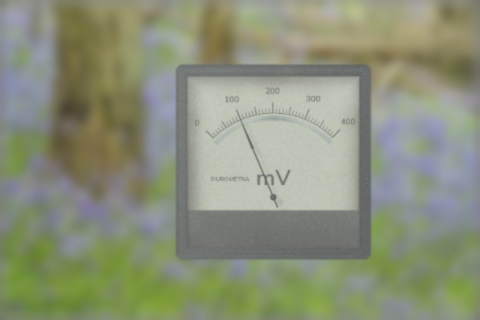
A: 100 mV
